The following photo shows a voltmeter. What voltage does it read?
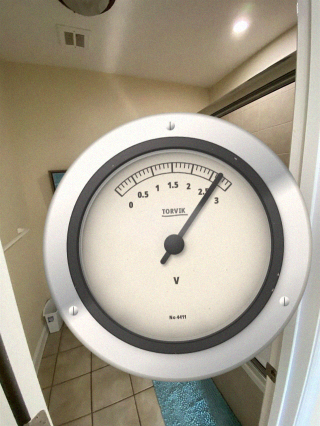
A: 2.7 V
